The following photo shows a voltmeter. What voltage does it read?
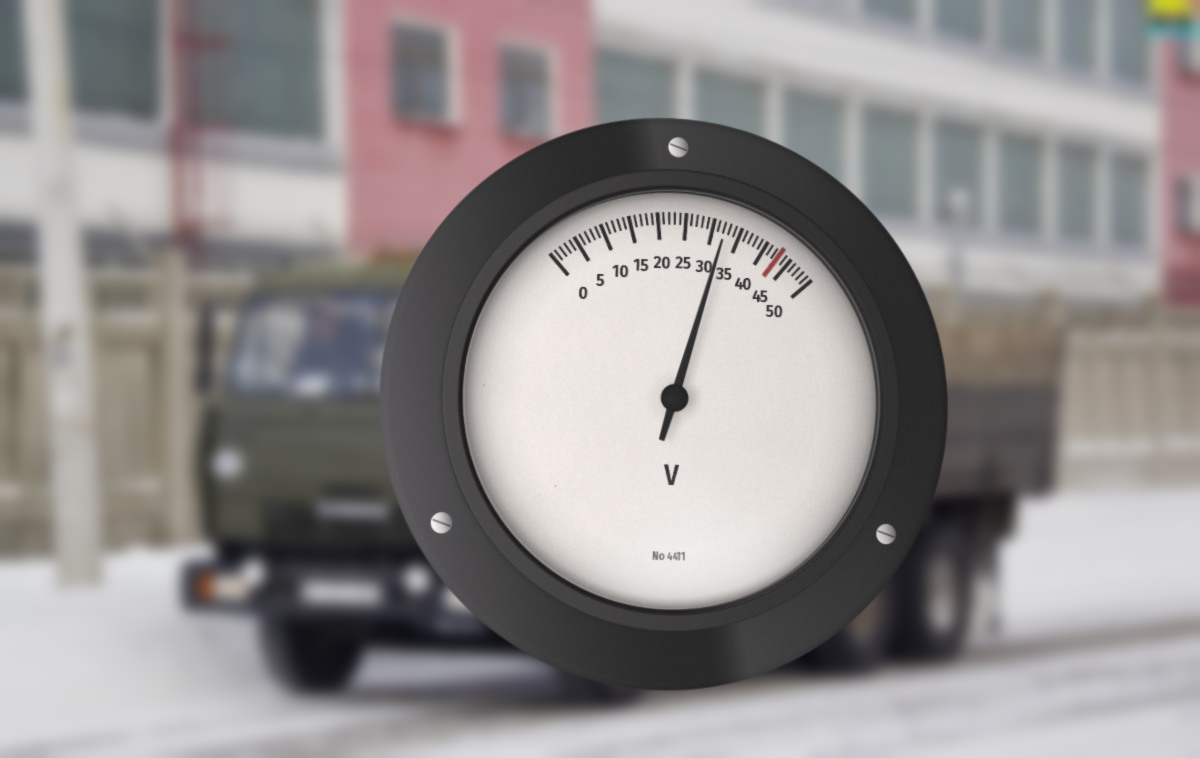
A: 32 V
